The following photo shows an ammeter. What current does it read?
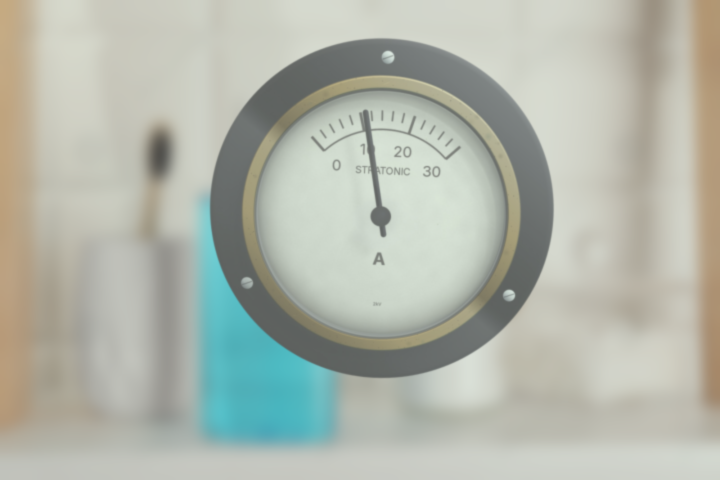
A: 11 A
